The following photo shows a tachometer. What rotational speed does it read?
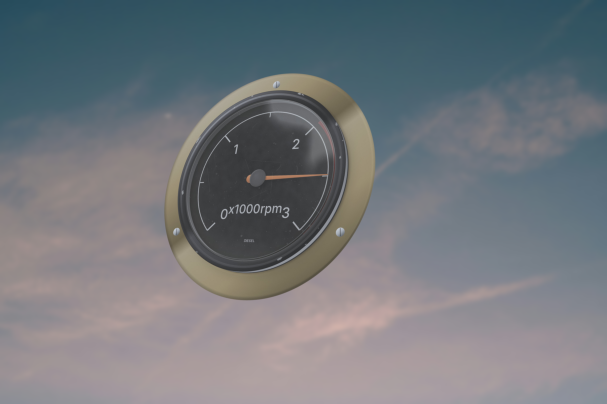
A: 2500 rpm
